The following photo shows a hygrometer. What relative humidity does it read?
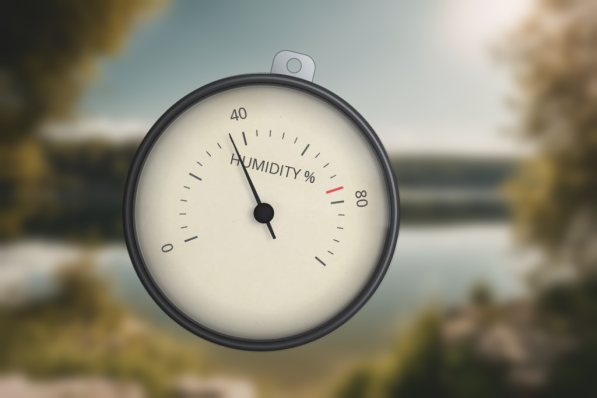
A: 36 %
